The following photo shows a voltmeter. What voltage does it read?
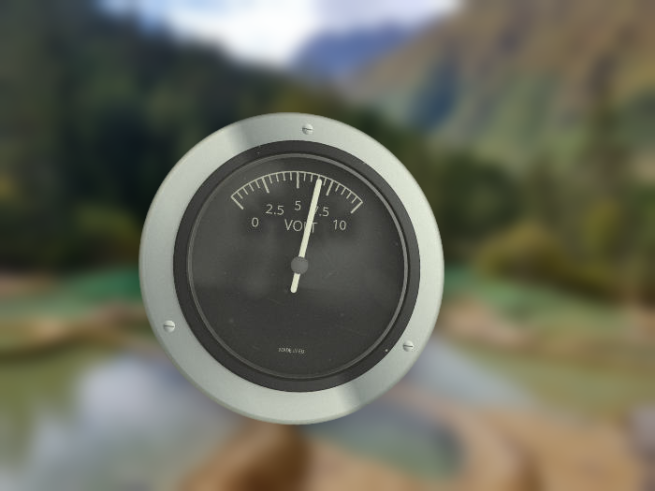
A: 6.5 V
